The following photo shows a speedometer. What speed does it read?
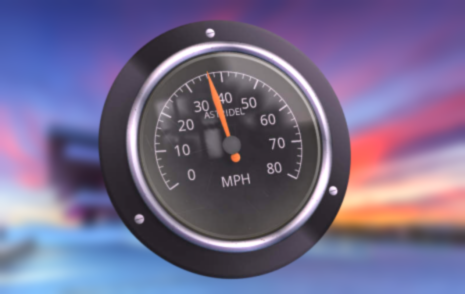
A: 36 mph
